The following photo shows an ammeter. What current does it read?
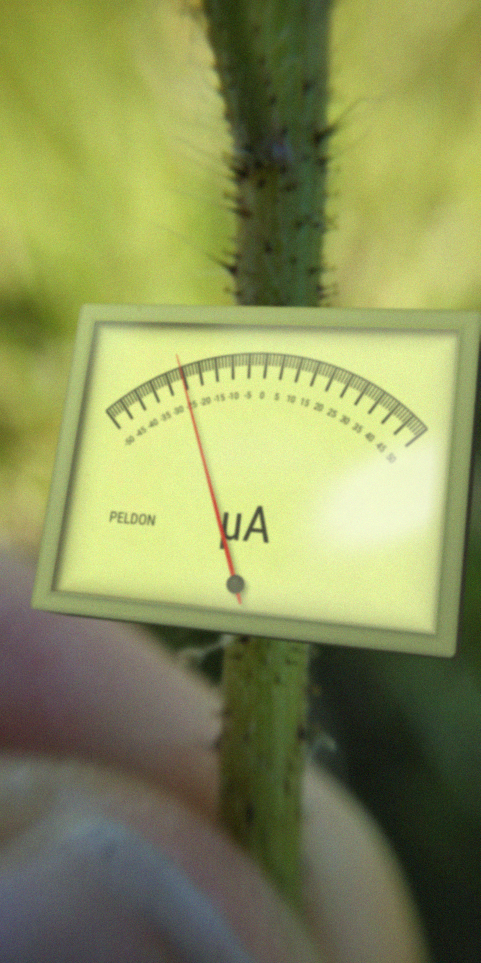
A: -25 µA
